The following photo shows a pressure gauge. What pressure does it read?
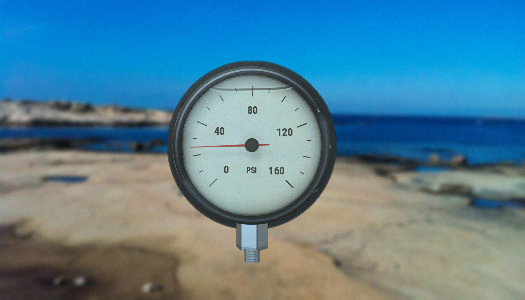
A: 25 psi
